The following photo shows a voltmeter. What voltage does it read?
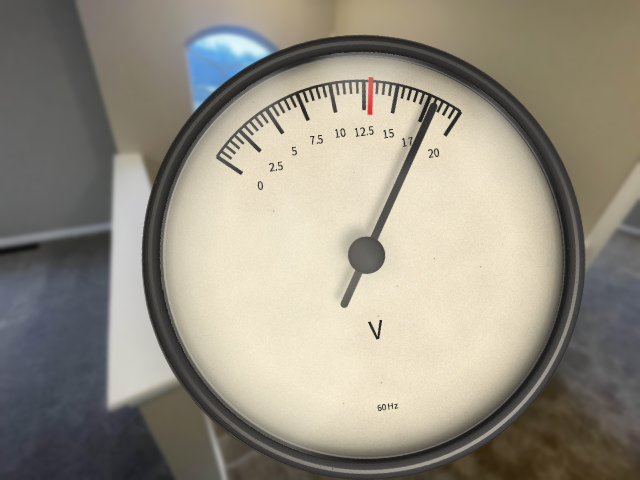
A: 18 V
